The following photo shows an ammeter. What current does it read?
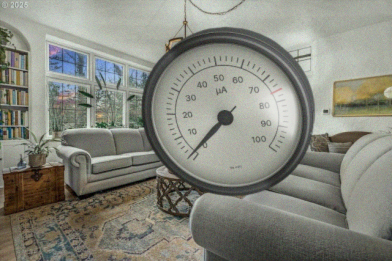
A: 2 µA
